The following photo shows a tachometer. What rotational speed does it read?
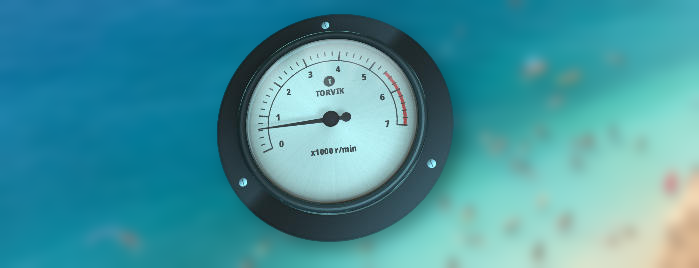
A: 600 rpm
